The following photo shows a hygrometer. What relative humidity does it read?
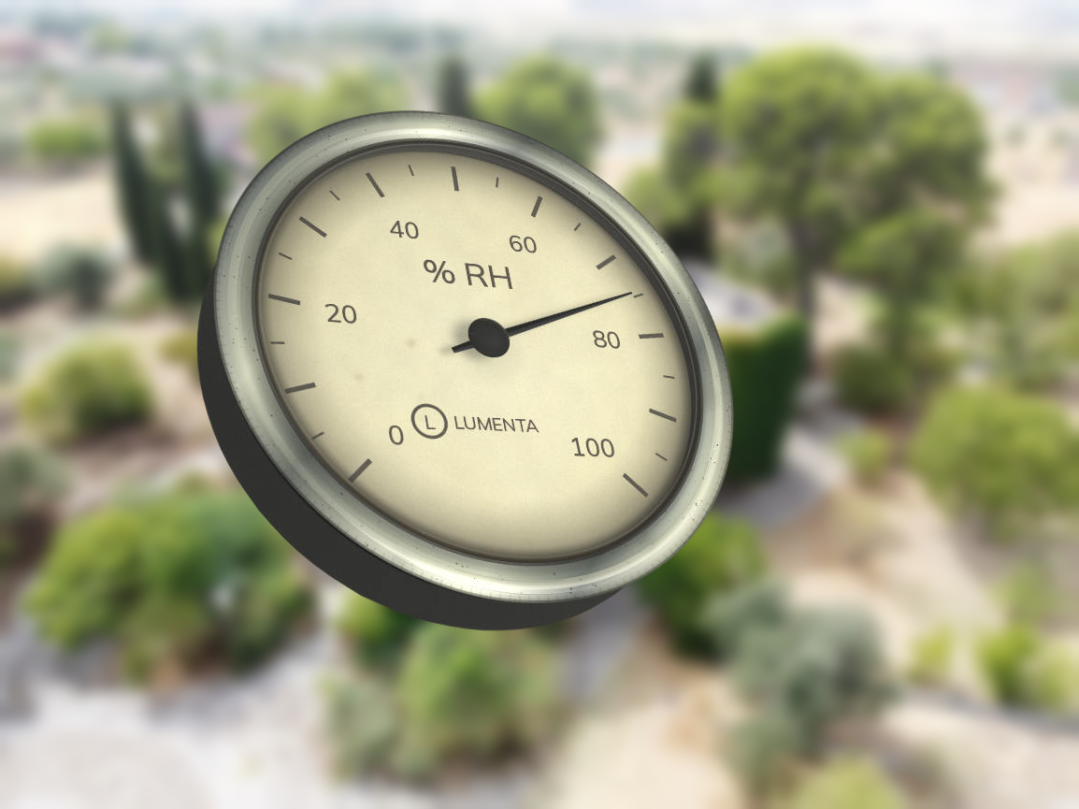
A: 75 %
